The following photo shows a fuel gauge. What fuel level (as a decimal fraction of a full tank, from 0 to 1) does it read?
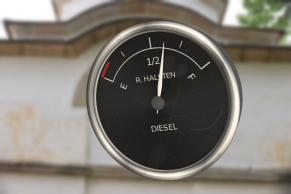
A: 0.625
